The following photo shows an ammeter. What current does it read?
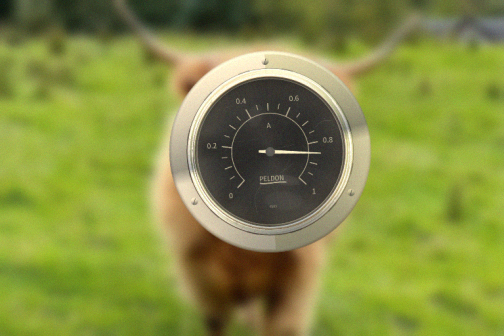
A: 0.85 A
